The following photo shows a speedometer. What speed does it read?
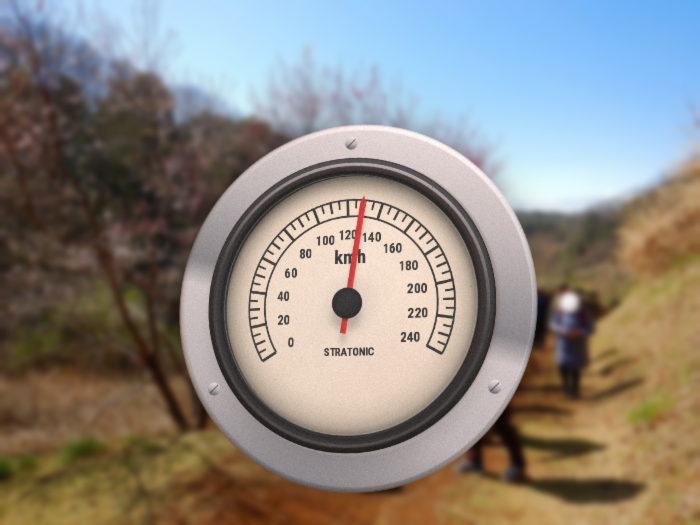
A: 130 km/h
